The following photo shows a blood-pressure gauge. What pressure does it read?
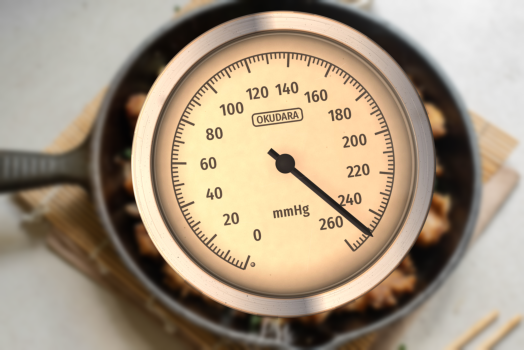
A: 250 mmHg
